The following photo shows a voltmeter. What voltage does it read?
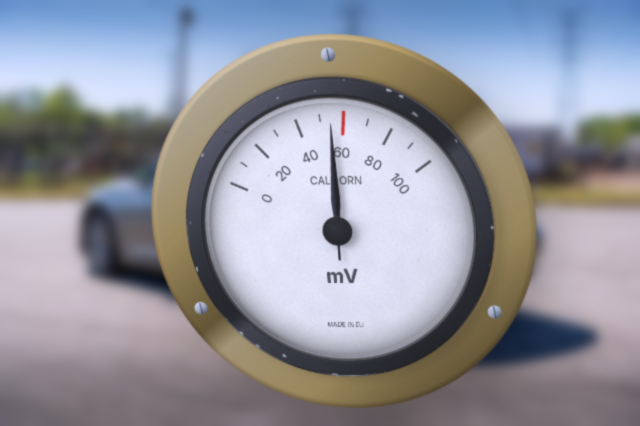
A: 55 mV
